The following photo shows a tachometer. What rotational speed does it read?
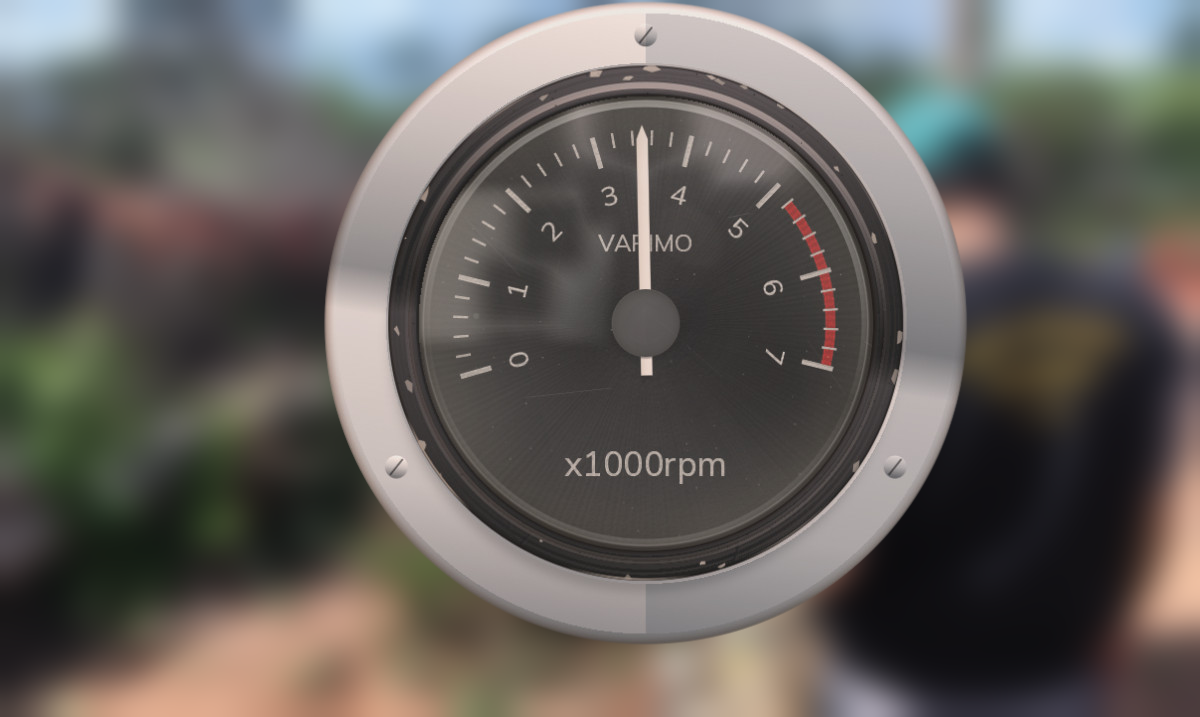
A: 3500 rpm
